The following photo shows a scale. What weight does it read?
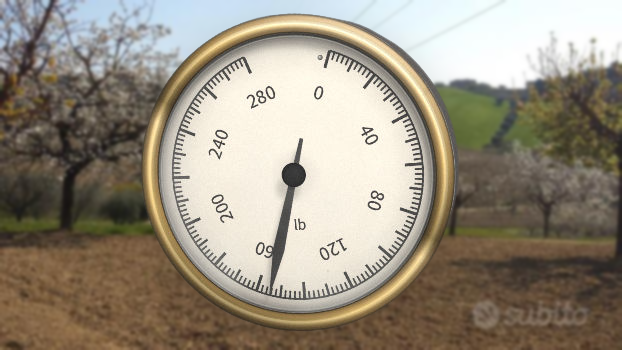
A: 154 lb
